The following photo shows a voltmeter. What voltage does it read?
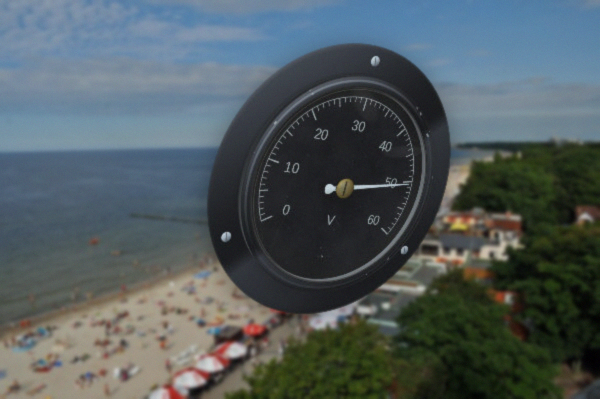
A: 50 V
